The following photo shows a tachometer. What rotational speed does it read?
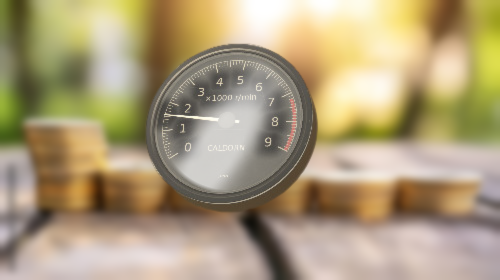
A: 1500 rpm
